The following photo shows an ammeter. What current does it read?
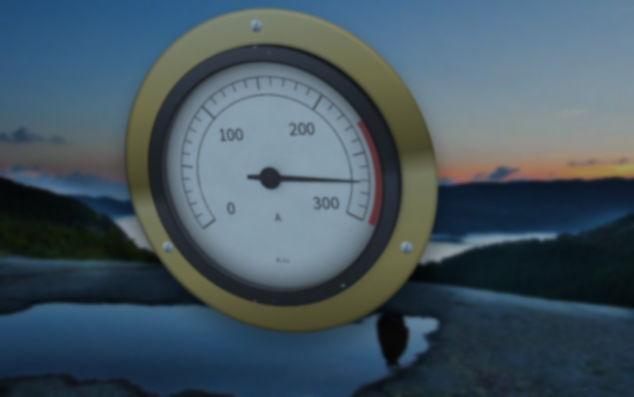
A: 270 A
